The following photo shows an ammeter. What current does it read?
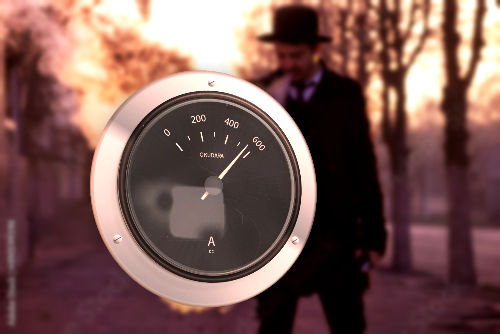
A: 550 A
